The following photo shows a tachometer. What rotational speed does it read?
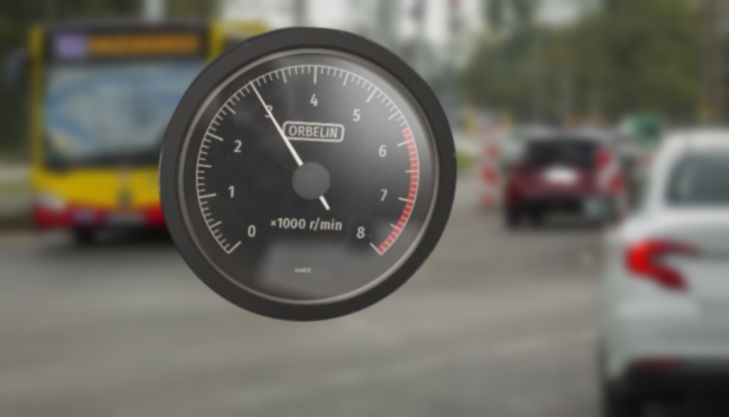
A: 3000 rpm
